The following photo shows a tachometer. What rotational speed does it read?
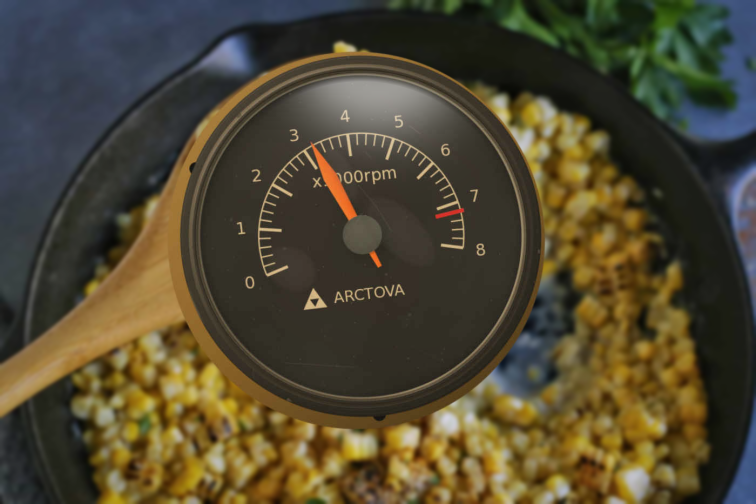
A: 3200 rpm
